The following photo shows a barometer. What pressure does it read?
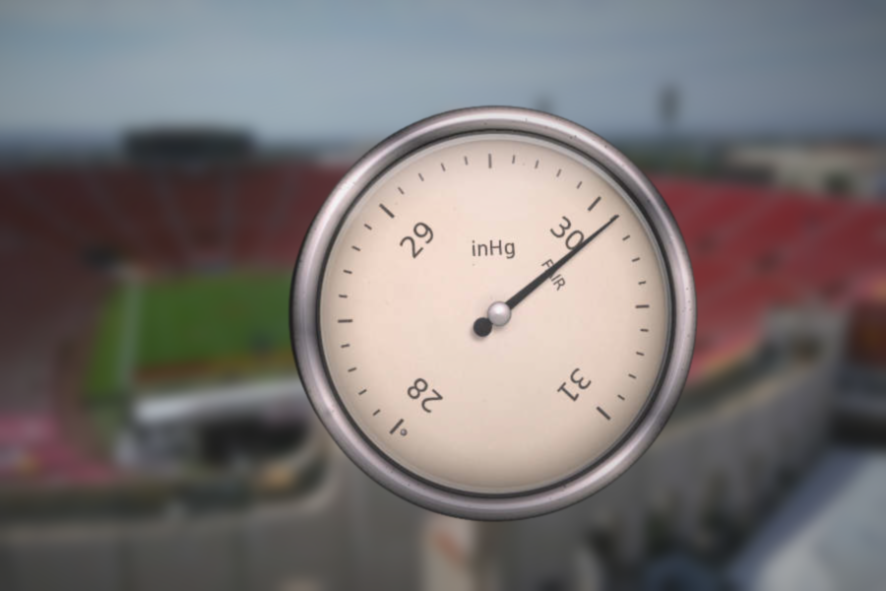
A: 30.1 inHg
